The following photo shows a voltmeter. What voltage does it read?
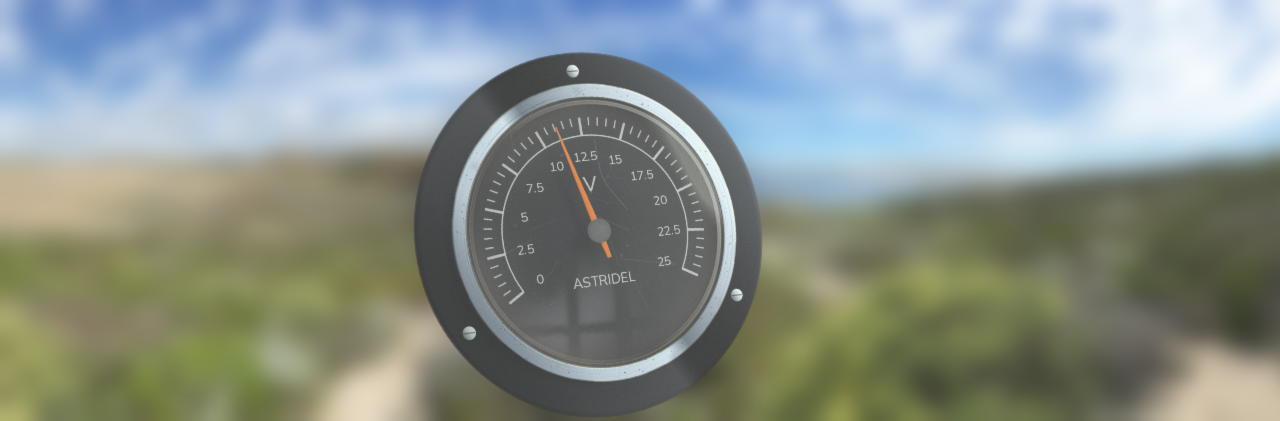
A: 11 V
